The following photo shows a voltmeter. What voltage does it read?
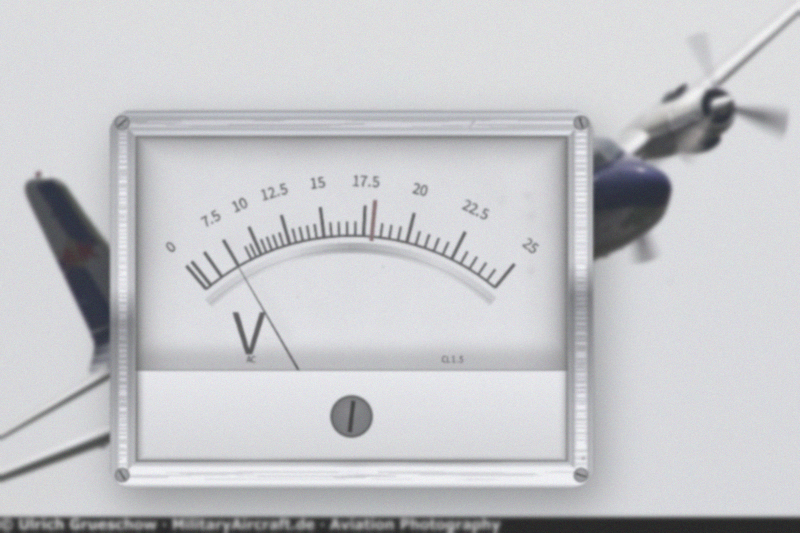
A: 7.5 V
